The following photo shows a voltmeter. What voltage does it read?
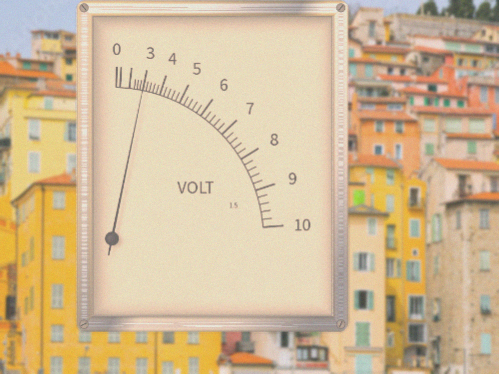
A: 3 V
